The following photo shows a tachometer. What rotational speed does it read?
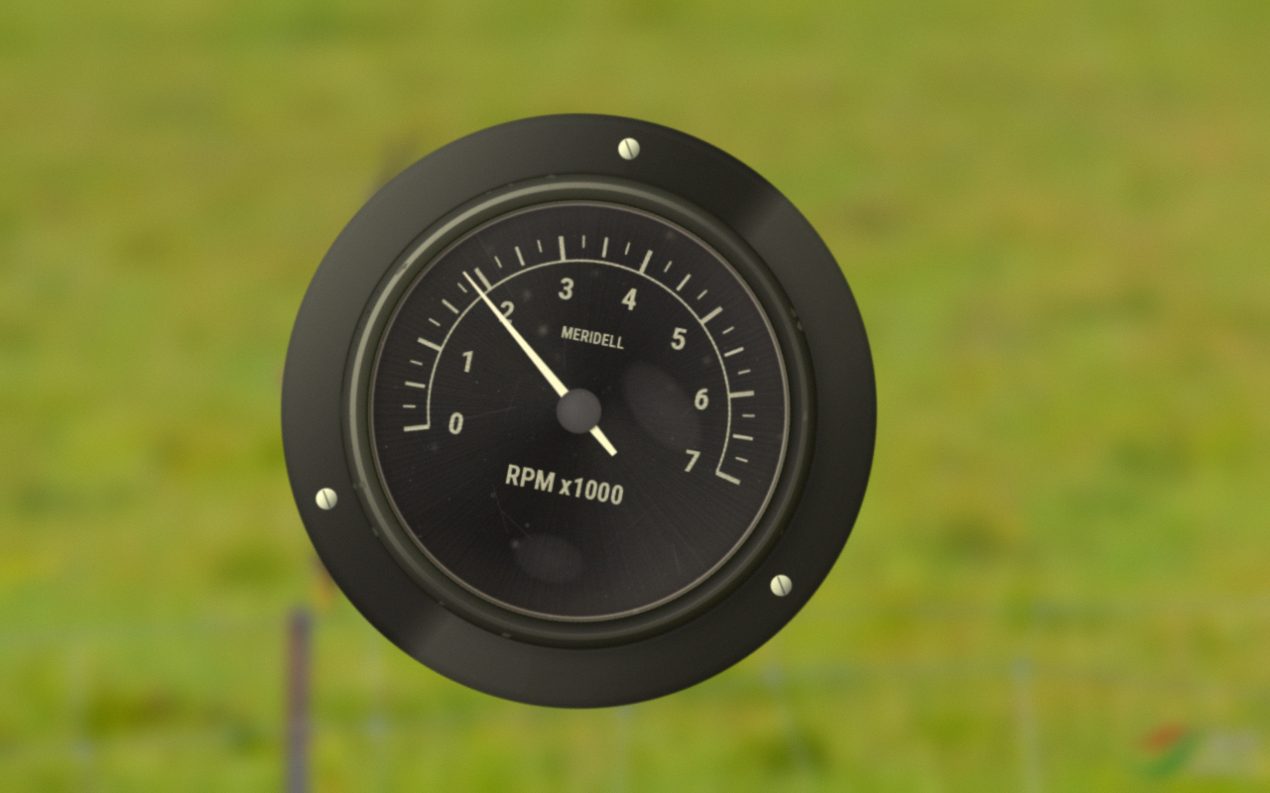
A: 1875 rpm
